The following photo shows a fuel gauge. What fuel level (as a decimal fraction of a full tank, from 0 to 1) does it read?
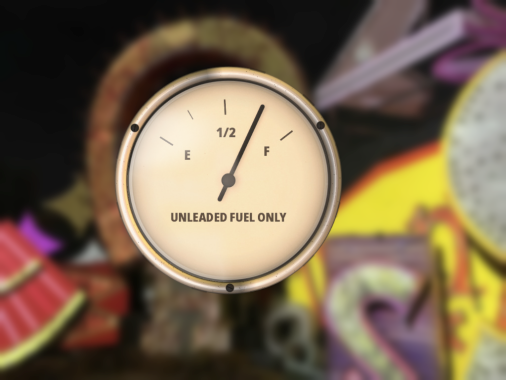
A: 0.75
